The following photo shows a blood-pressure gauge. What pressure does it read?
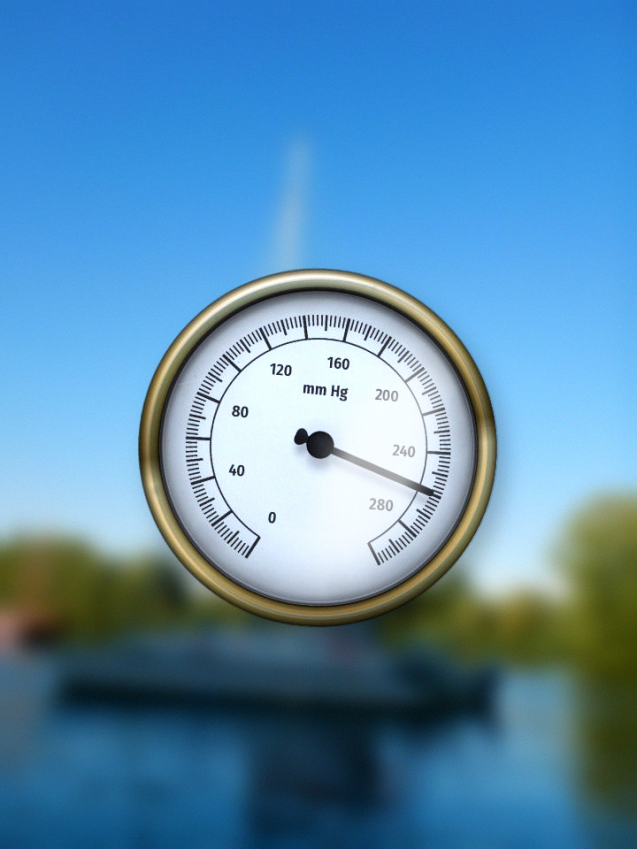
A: 260 mmHg
